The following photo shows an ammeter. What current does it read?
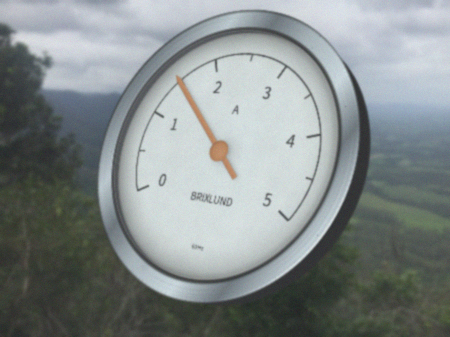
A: 1.5 A
